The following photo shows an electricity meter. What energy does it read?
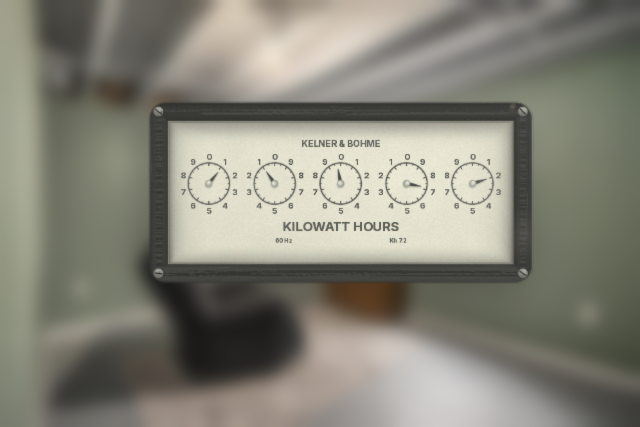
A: 10972 kWh
